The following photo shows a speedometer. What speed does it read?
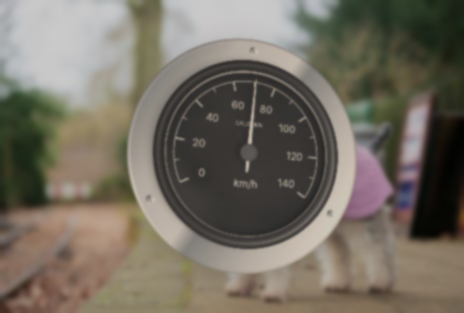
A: 70 km/h
